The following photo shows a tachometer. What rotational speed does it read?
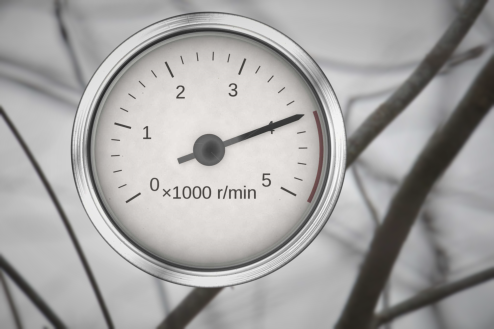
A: 4000 rpm
